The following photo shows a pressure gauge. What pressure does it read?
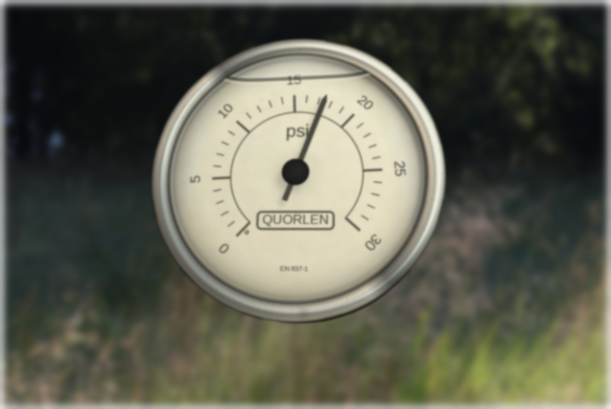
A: 17.5 psi
